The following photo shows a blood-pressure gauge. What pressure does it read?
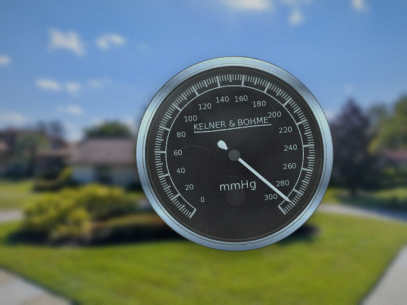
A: 290 mmHg
